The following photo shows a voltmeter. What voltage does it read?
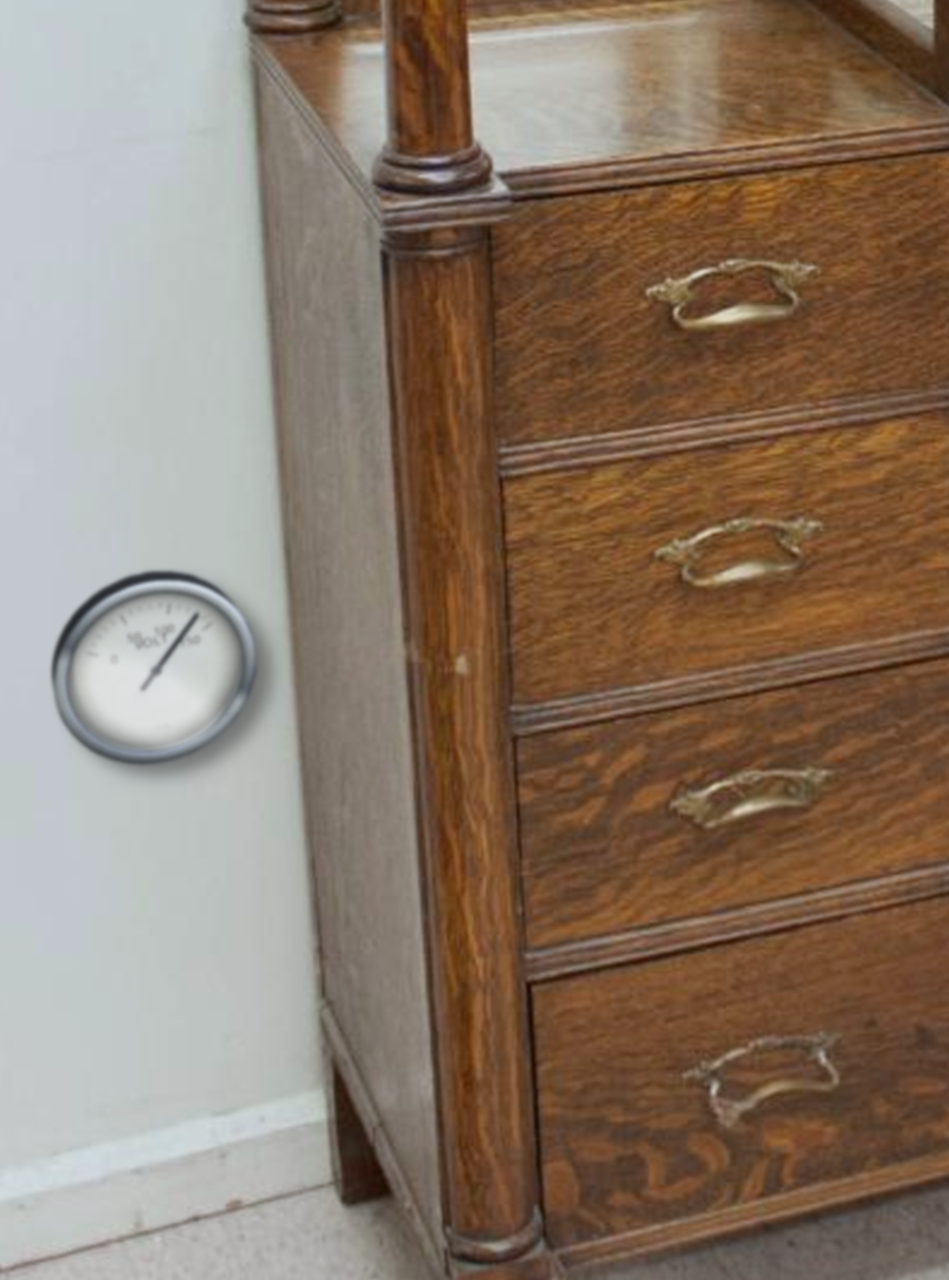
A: 130 V
